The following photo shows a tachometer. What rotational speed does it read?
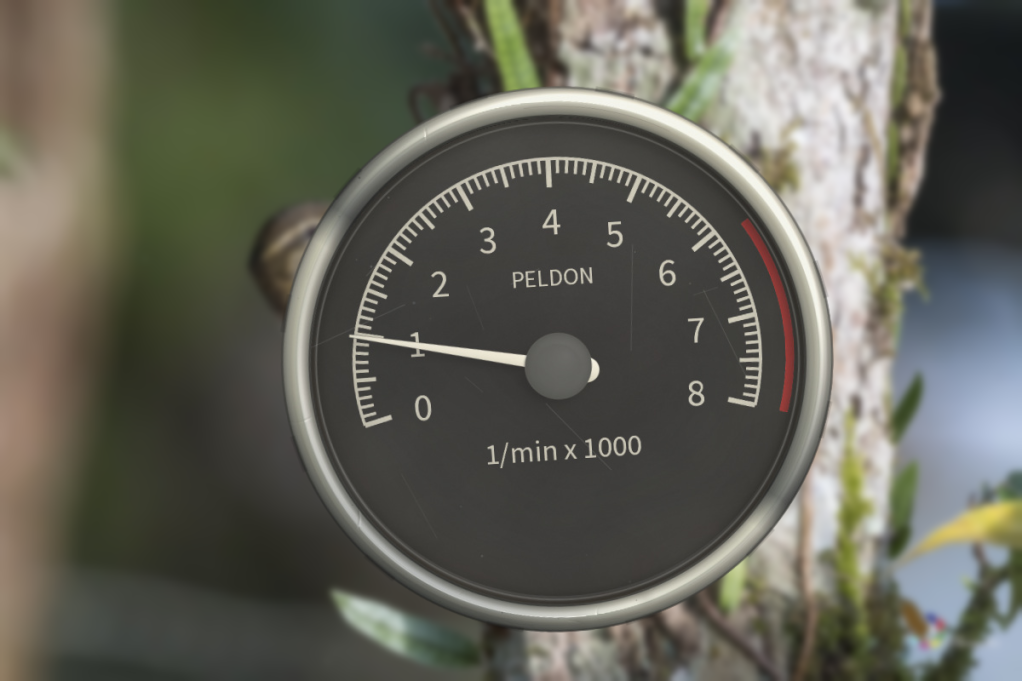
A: 1000 rpm
